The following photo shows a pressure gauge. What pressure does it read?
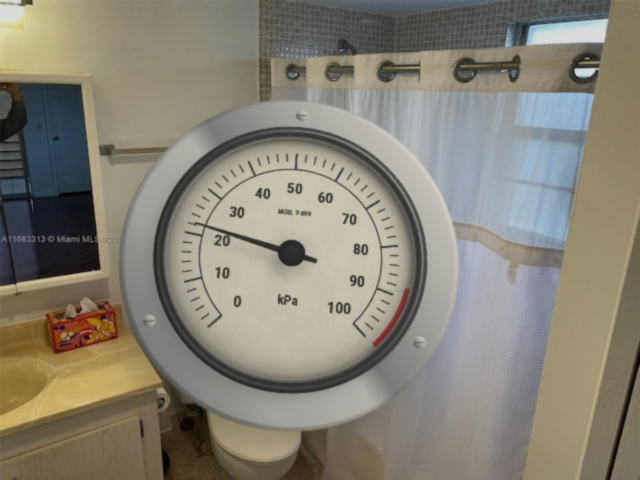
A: 22 kPa
